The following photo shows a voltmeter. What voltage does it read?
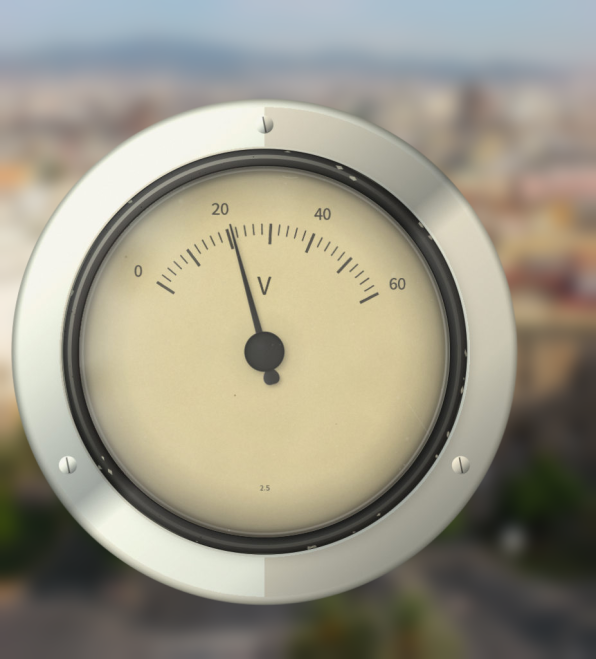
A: 21 V
